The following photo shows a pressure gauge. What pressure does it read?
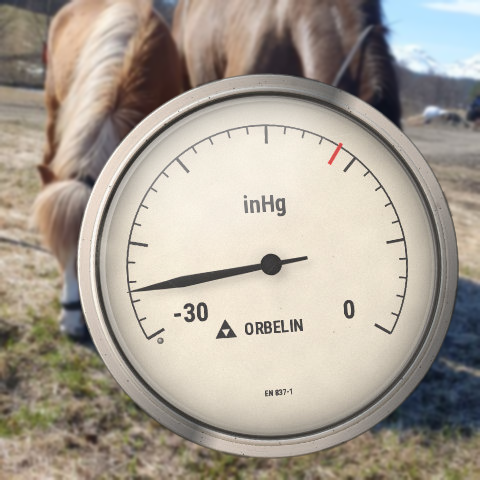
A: -27.5 inHg
